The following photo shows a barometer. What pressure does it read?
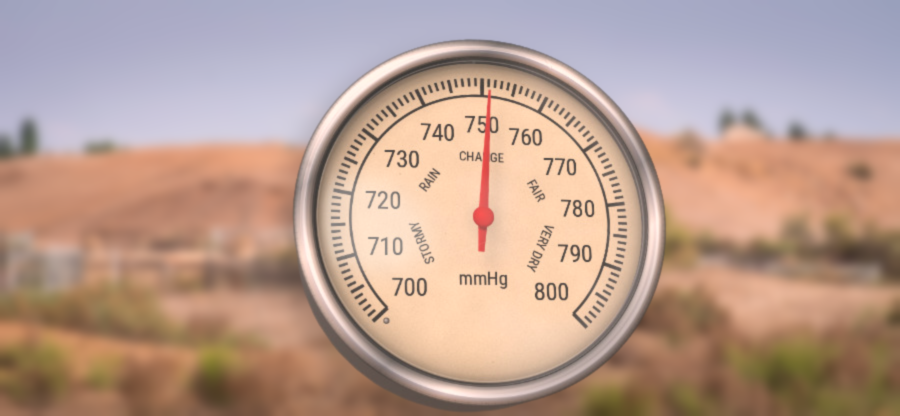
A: 751 mmHg
